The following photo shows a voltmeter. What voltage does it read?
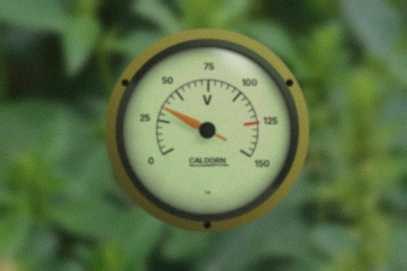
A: 35 V
